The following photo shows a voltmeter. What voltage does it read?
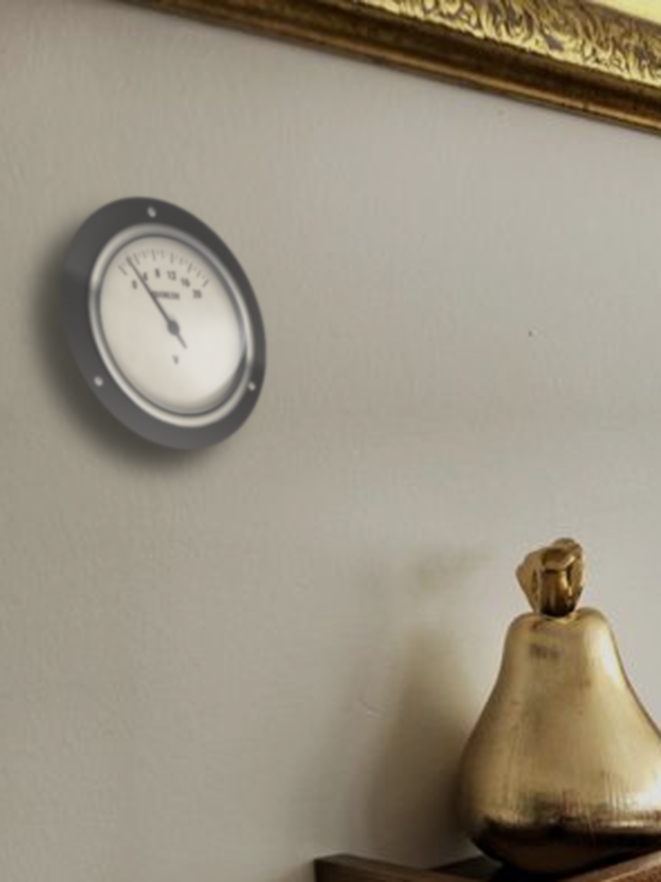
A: 2 V
